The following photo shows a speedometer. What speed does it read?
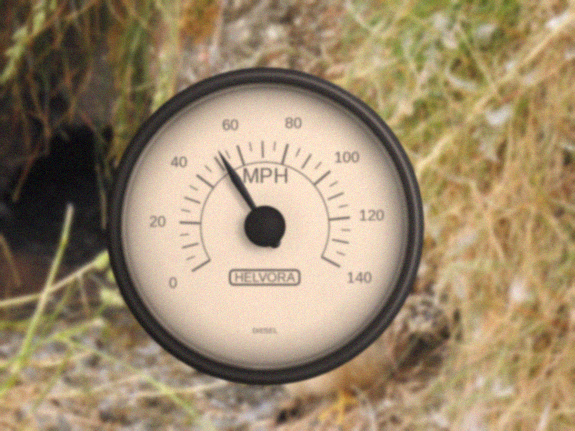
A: 52.5 mph
